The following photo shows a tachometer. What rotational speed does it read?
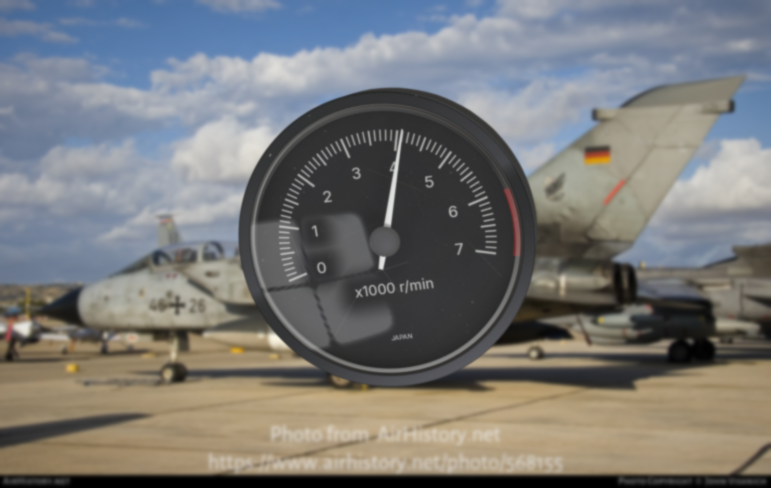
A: 4100 rpm
